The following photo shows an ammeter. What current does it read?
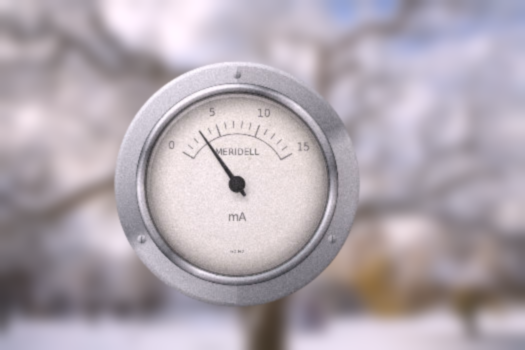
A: 3 mA
